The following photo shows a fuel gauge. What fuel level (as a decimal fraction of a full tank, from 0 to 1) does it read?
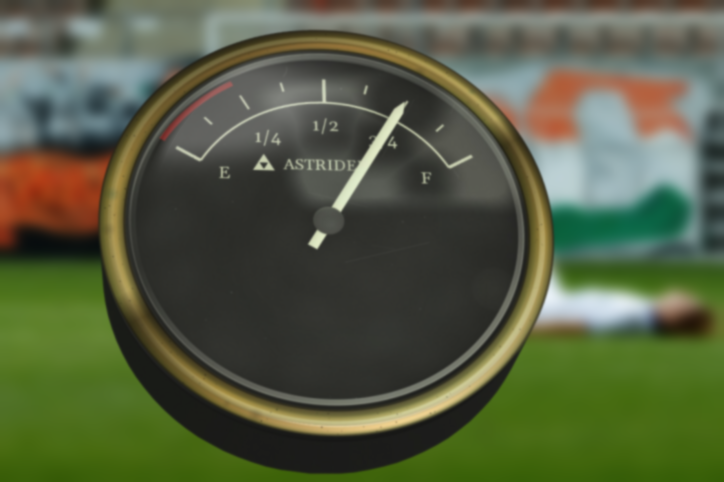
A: 0.75
